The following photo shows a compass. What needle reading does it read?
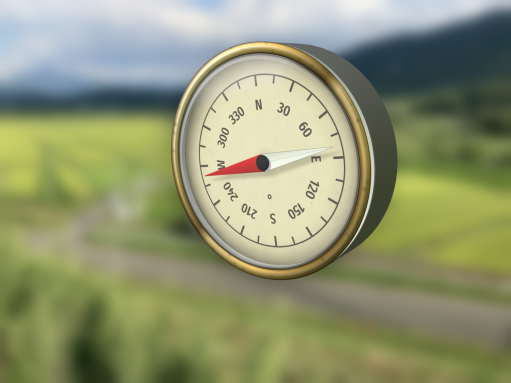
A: 262.5 °
